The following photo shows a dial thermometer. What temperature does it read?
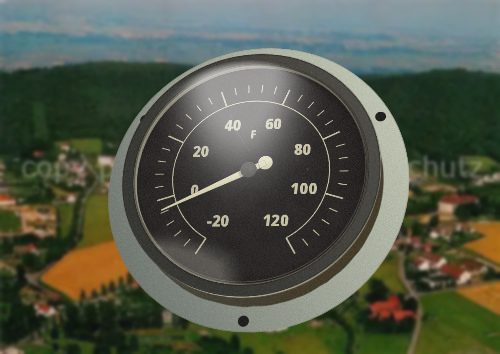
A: -4 °F
